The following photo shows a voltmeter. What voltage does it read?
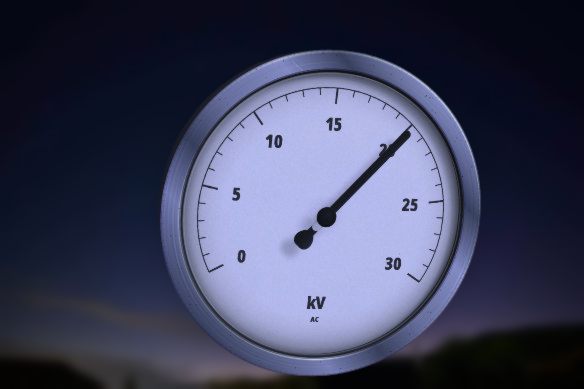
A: 20 kV
